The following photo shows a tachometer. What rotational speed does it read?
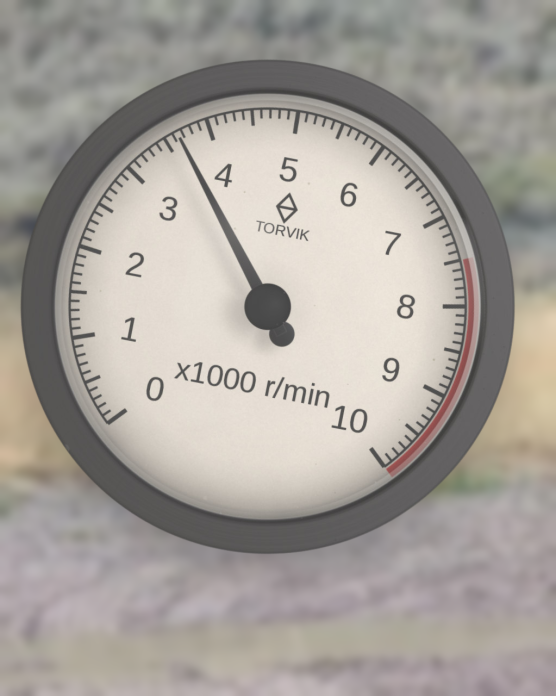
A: 3650 rpm
